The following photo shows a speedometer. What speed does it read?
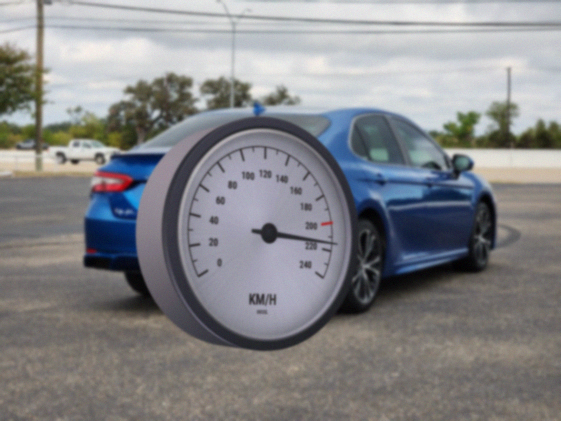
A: 215 km/h
